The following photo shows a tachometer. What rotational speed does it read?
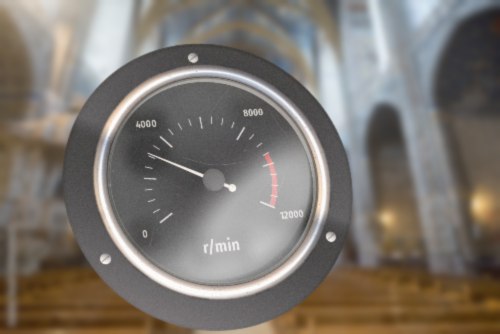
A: 3000 rpm
